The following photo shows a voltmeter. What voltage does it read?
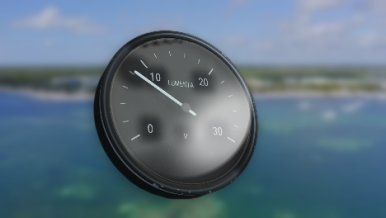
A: 8 V
